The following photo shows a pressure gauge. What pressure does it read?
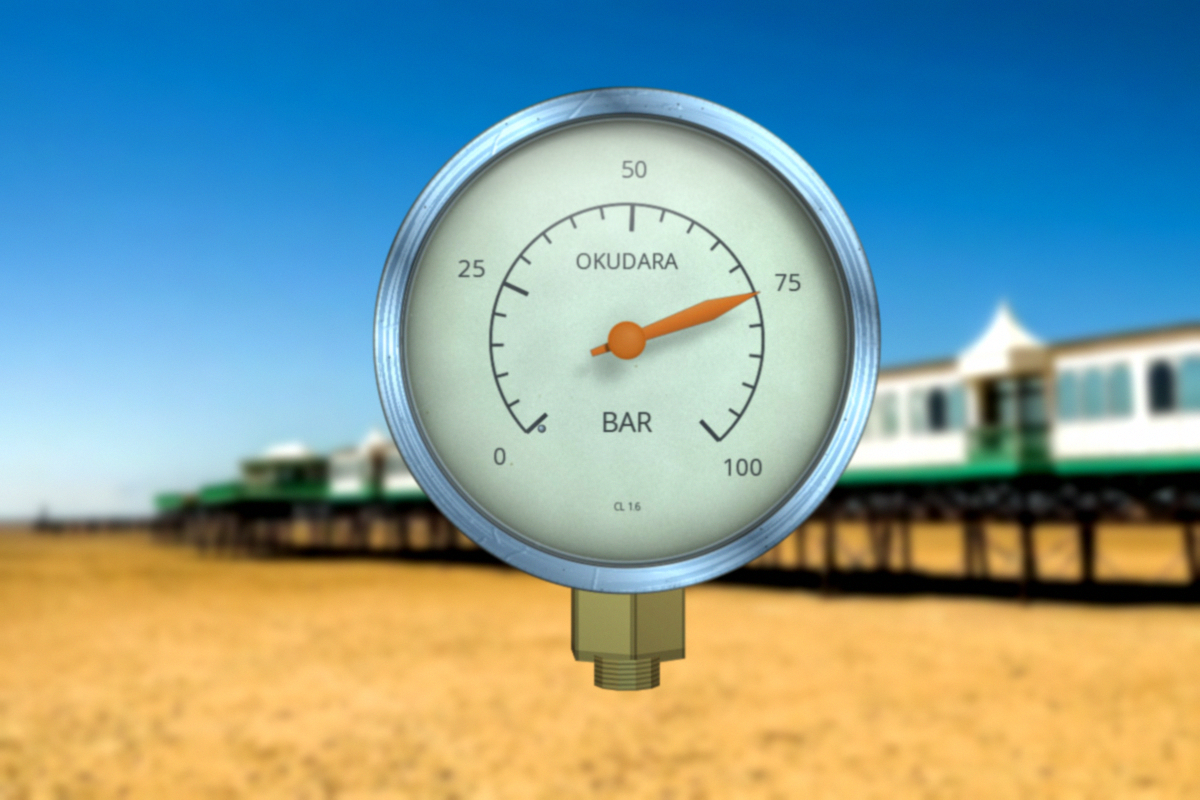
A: 75 bar
